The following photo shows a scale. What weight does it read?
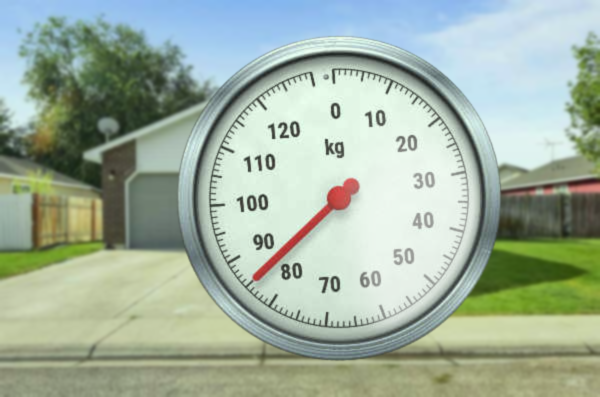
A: 85 kg
